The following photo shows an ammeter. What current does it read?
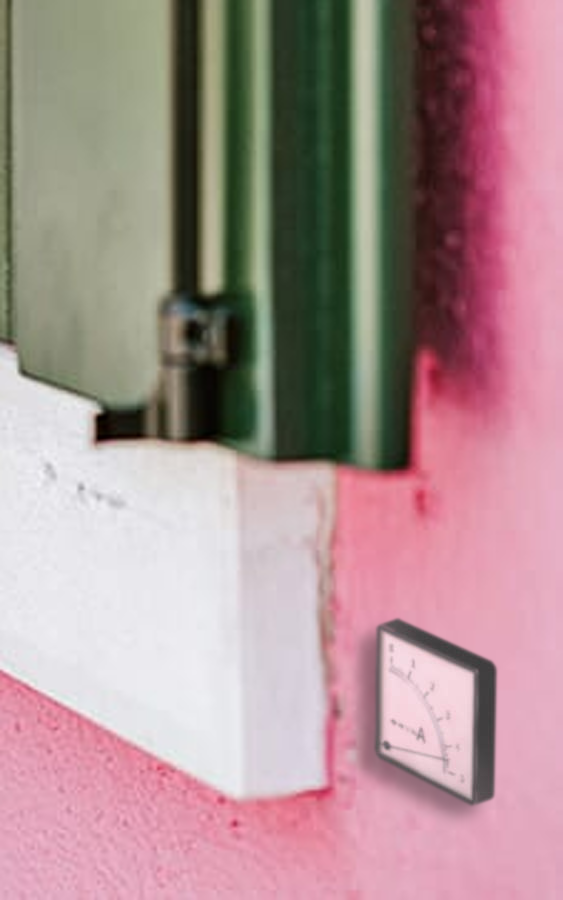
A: 4.5 A
